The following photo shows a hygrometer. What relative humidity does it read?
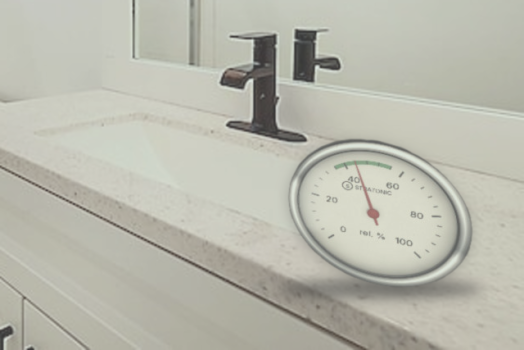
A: 44 %
